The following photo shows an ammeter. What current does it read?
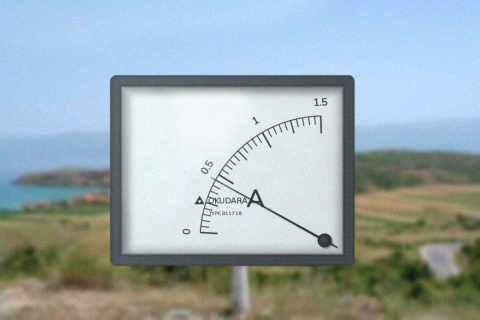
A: 0.45 A
